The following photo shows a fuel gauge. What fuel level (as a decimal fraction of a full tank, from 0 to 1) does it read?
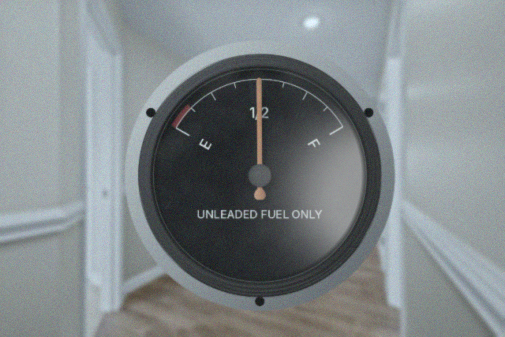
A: 0.5
